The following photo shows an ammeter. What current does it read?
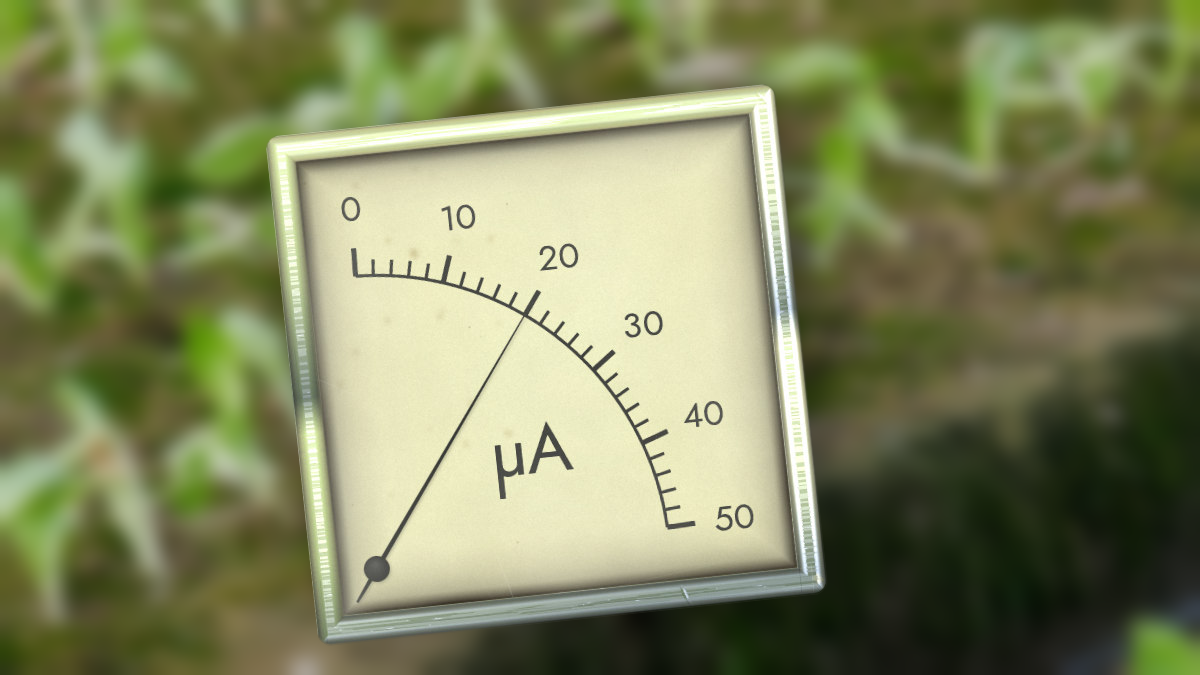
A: 20 µA
